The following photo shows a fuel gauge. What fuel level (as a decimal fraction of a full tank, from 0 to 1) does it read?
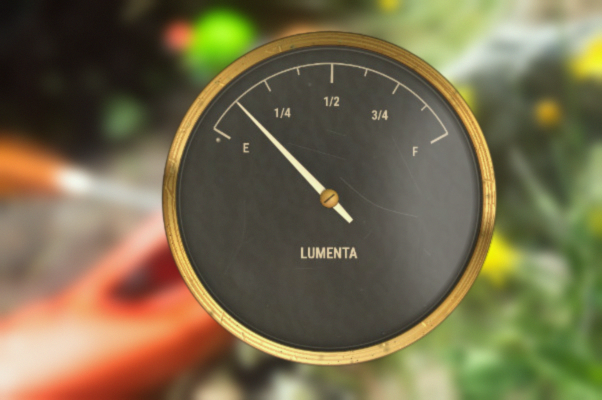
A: 0.125
